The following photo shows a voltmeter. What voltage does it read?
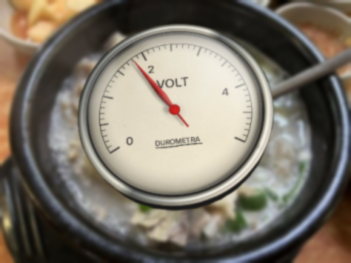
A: 1.8 V
